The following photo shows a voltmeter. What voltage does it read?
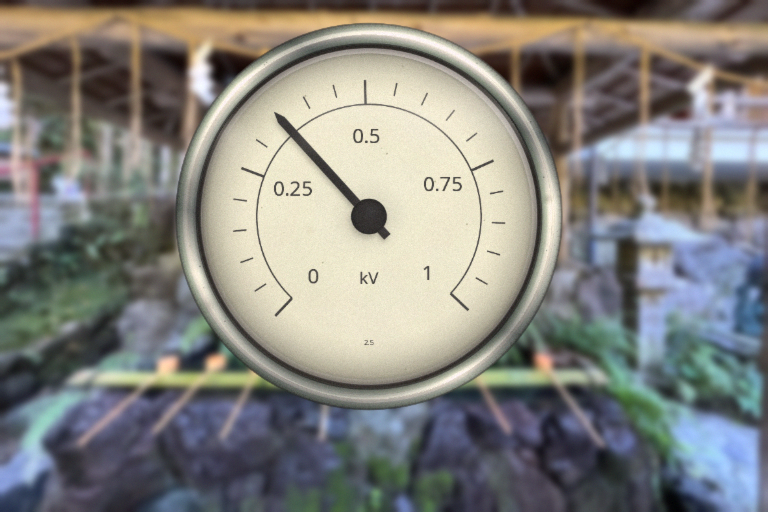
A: 0.35 kV
